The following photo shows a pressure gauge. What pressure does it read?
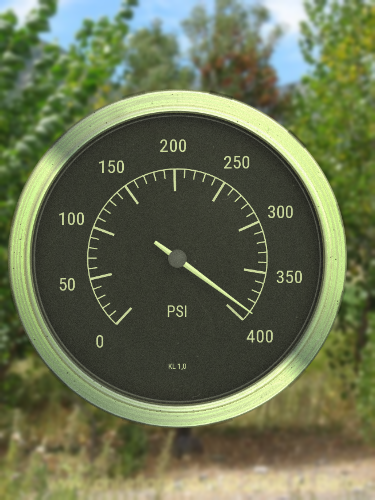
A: 390 psi
